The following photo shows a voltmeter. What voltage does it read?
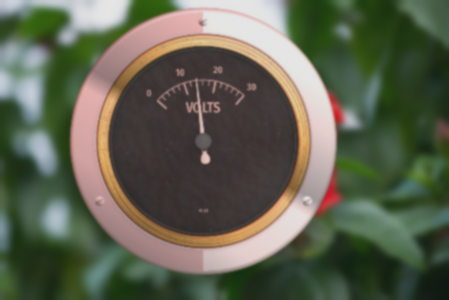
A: 14 V
